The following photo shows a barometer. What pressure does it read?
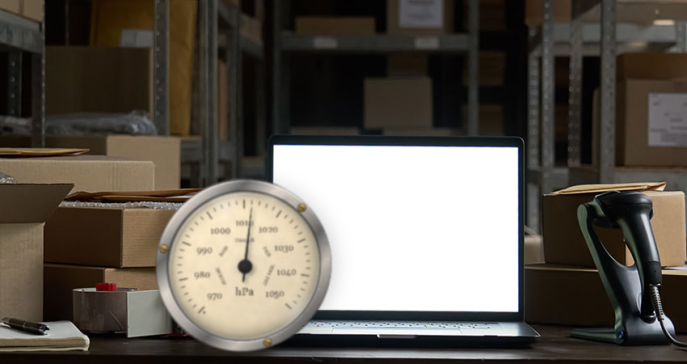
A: 1012 hPa
